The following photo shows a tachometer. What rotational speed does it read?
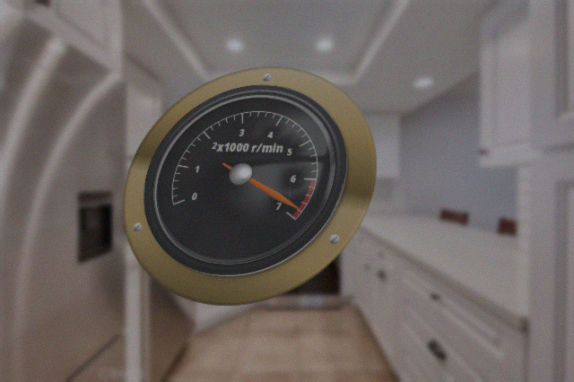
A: 6800 rpm
